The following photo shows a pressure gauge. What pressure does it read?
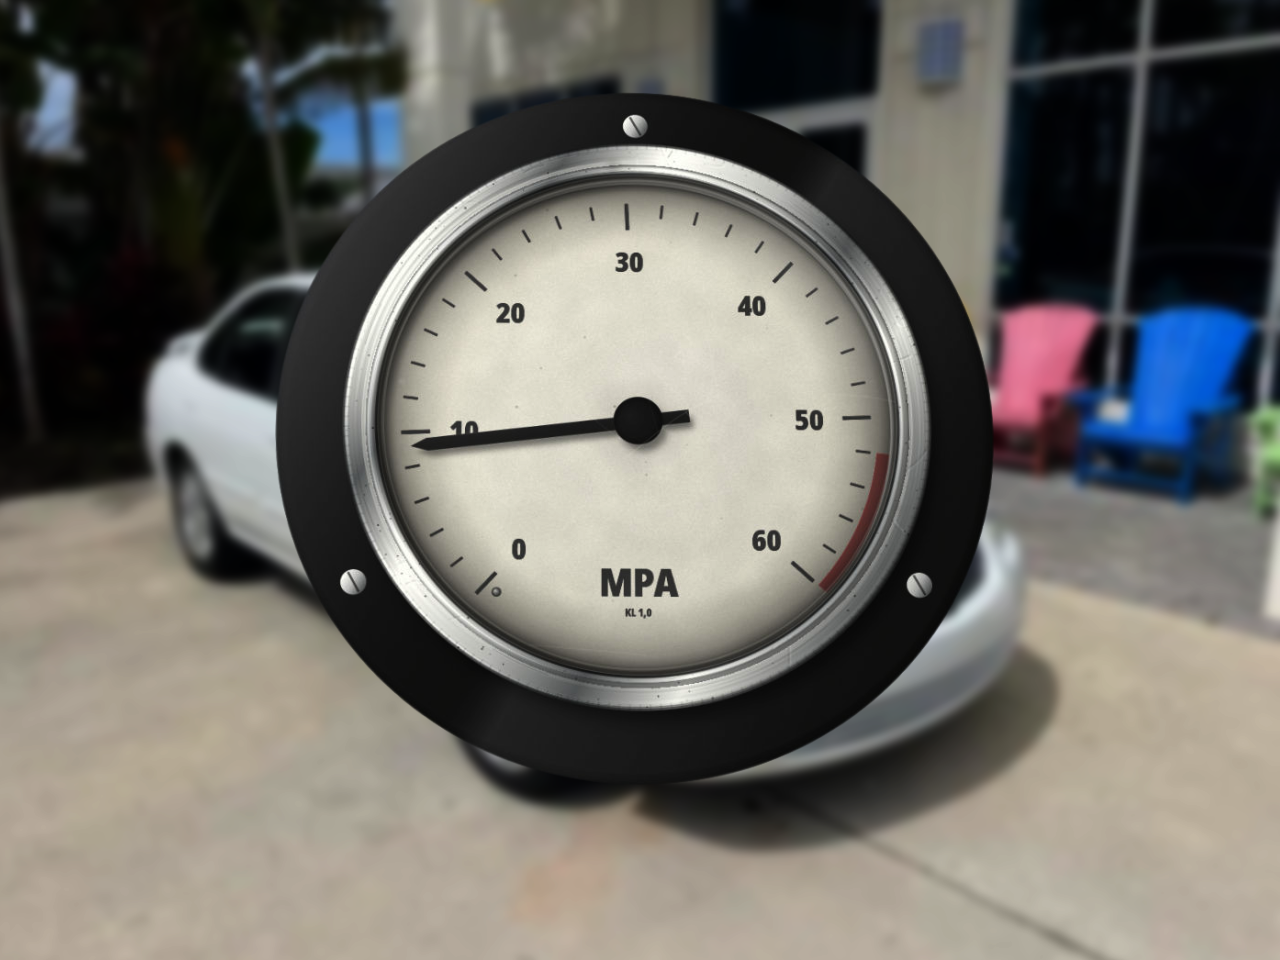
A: 9 MPa
